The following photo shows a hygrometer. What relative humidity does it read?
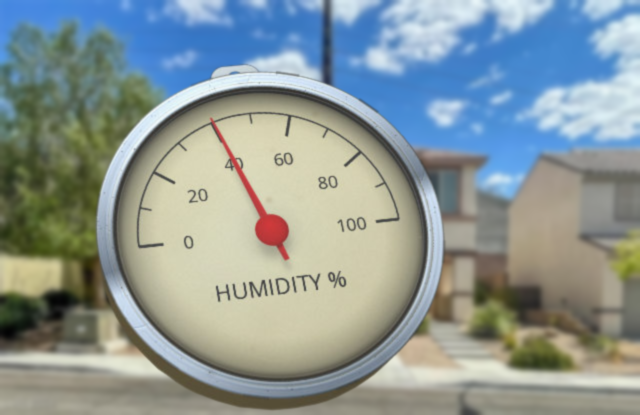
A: 40 %
